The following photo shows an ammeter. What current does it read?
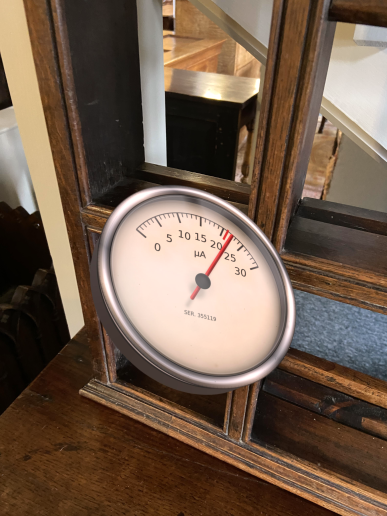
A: 22 µA
